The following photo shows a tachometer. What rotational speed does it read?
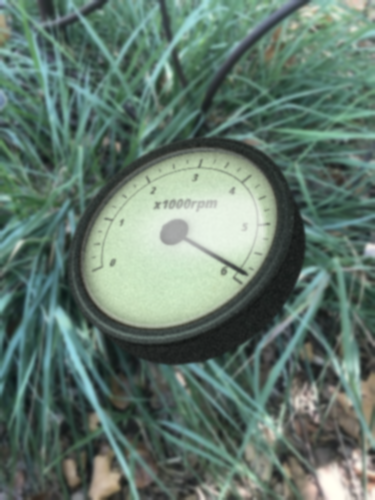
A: 5875 rpm
